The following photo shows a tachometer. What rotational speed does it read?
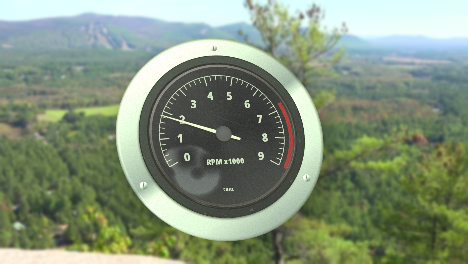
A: 1800 rpm
